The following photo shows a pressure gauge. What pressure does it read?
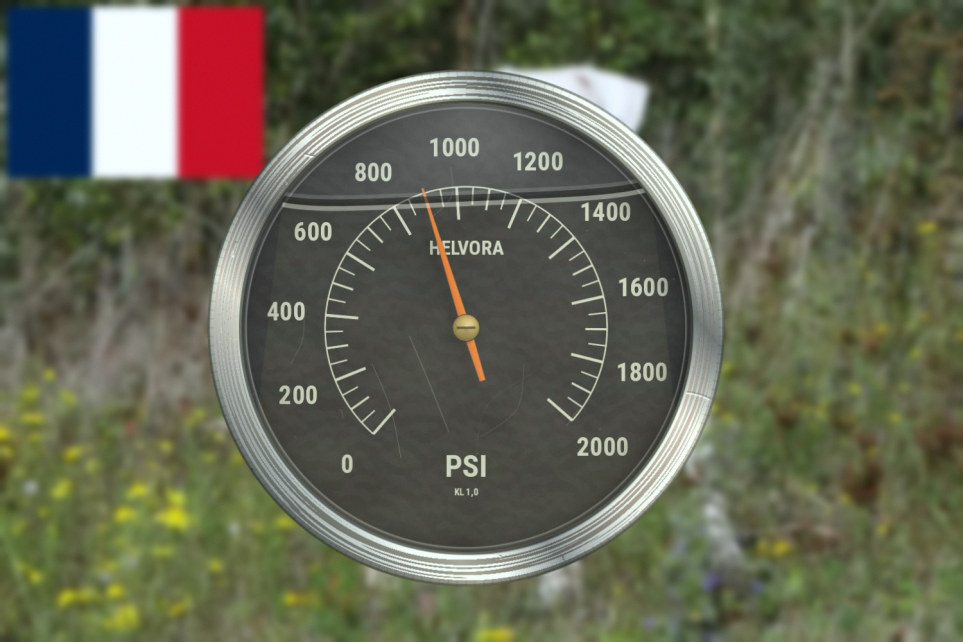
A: 900 psi
